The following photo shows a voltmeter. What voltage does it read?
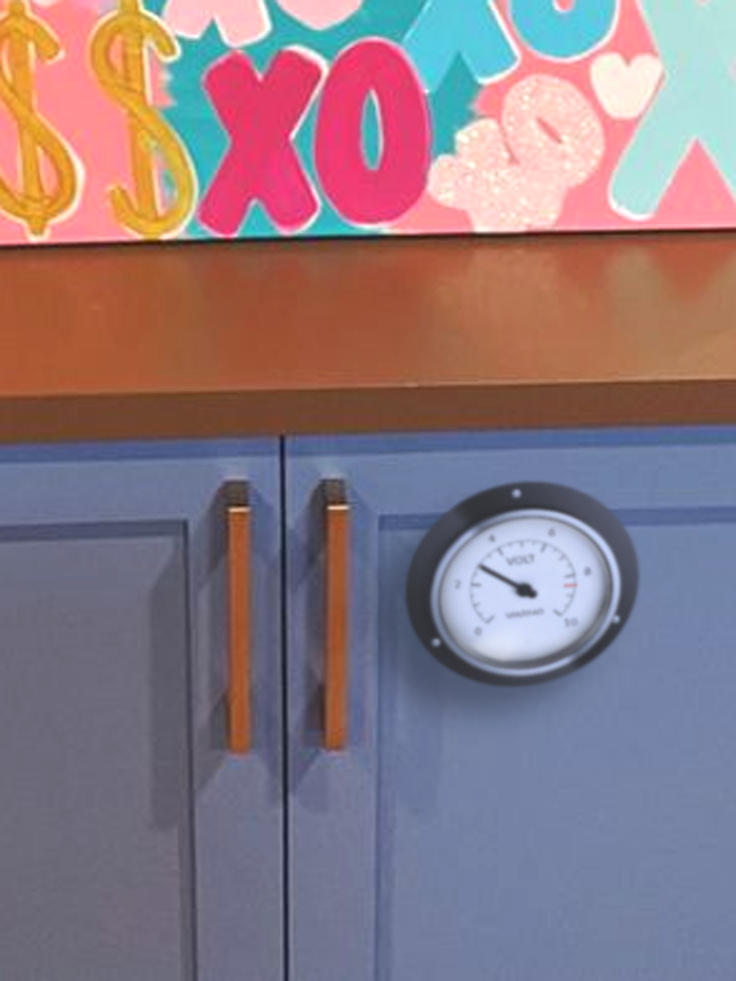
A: 3 V
